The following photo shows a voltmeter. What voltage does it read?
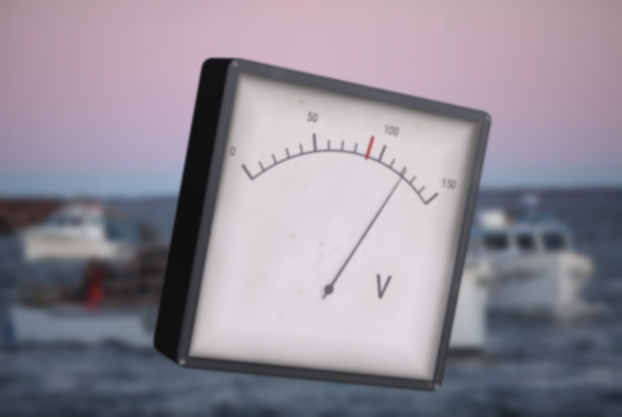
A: 120 V
